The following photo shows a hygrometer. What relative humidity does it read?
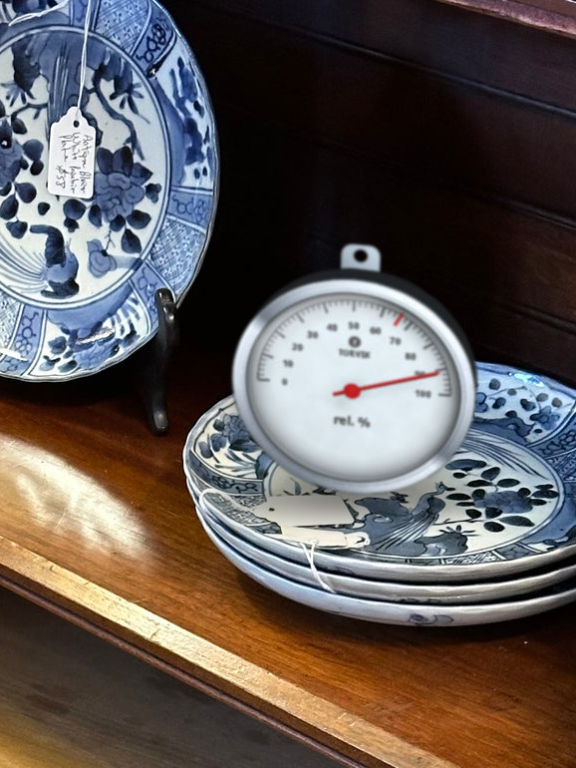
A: 90 %
